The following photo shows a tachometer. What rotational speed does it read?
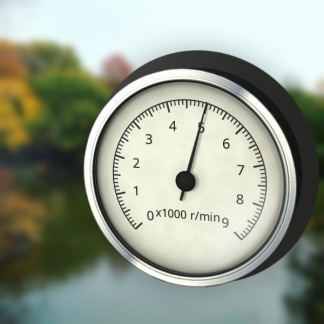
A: 5000 rpm
